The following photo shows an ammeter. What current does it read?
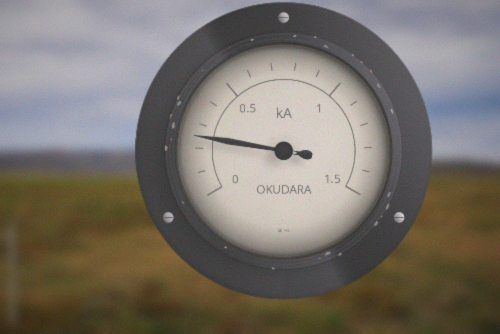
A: 0.25 kA
